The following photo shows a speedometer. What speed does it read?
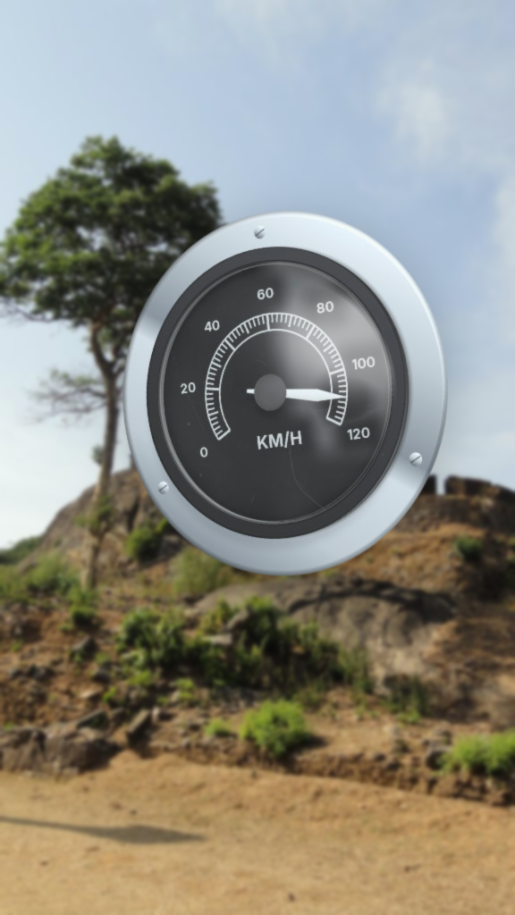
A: 110 km/h
